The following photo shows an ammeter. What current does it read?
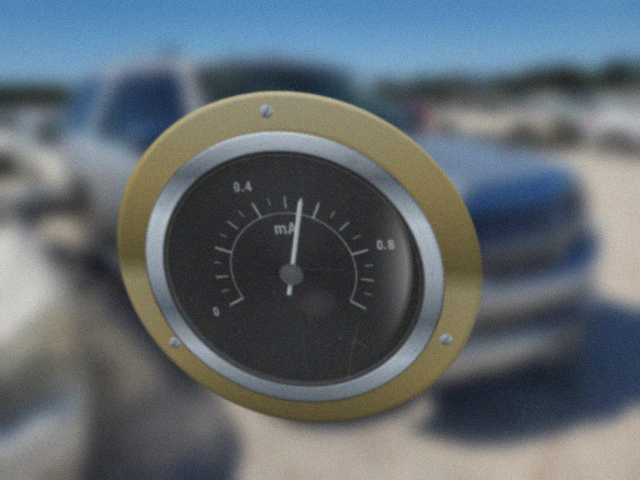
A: 0.55 mA
